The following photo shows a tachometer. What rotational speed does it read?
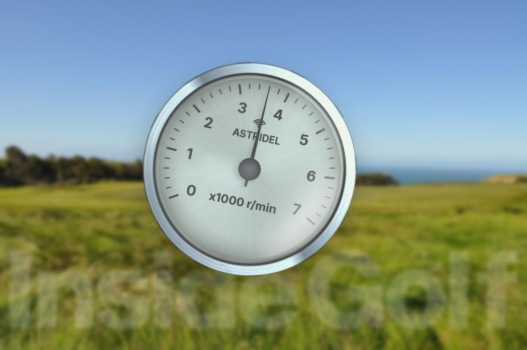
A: 3600 rpm
